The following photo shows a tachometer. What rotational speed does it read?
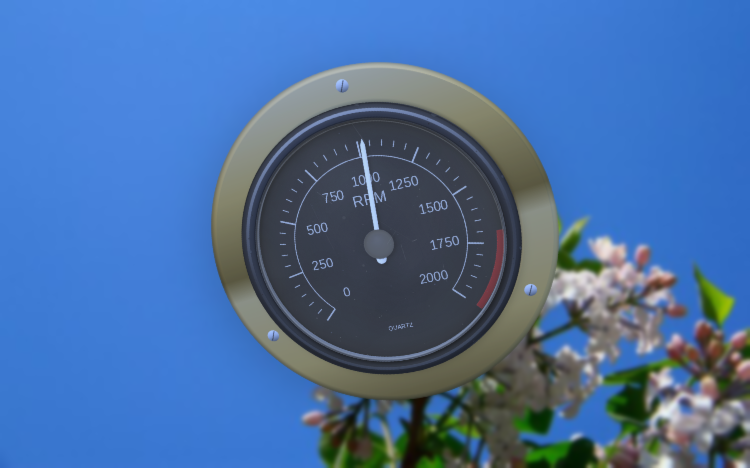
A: 1025 rpm
